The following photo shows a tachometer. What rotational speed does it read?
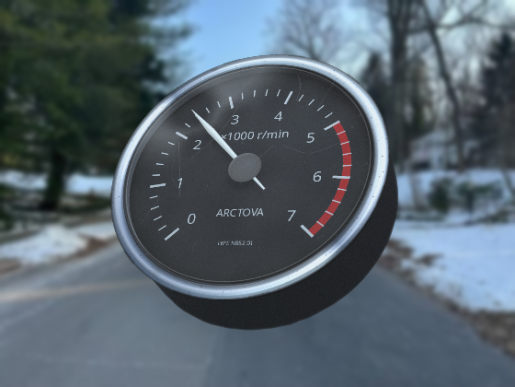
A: 2400 rpm
